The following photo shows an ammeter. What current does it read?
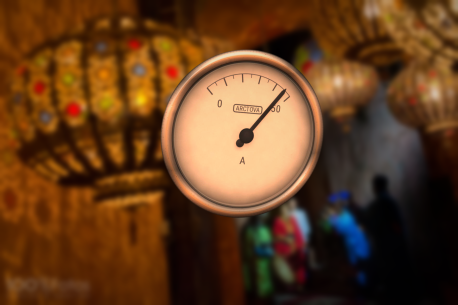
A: 45 A
